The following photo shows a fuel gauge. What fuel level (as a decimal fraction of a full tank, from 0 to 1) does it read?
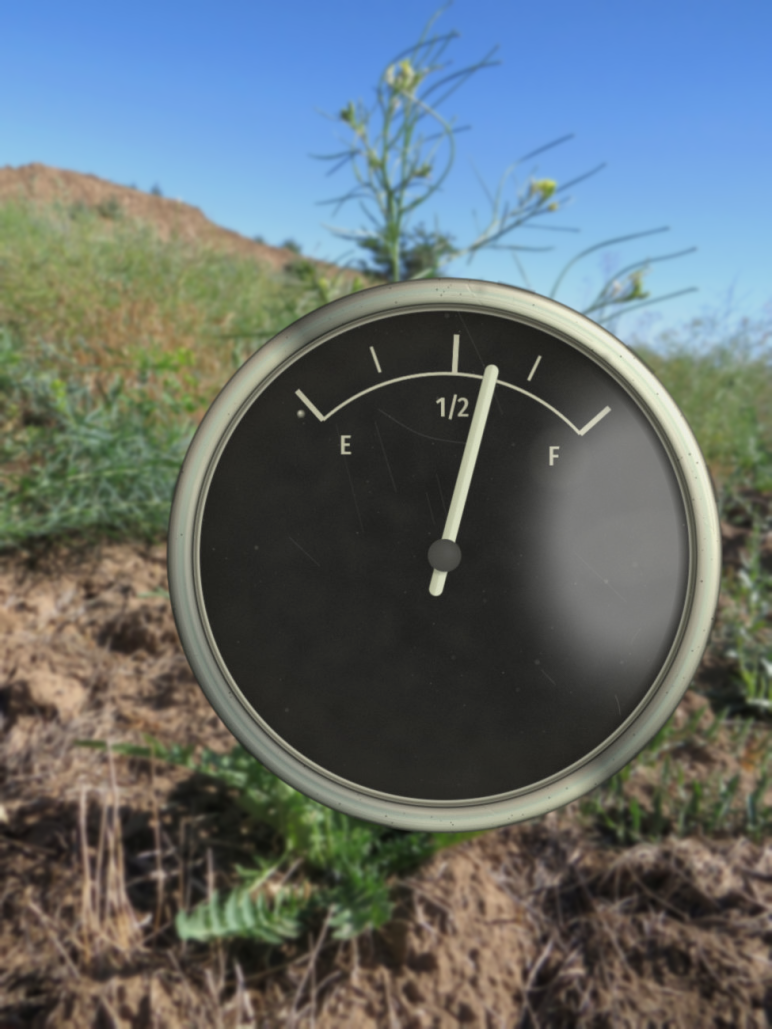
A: 0.625
